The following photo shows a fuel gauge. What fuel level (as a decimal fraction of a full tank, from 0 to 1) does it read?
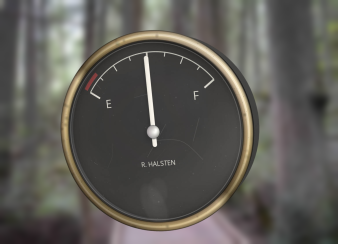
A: 0.5
